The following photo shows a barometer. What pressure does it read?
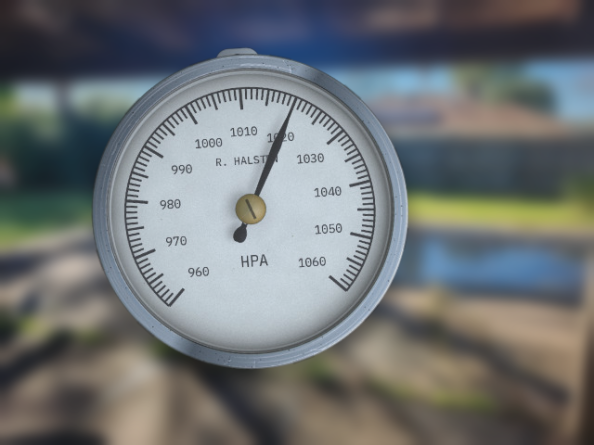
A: 1020 hPa
